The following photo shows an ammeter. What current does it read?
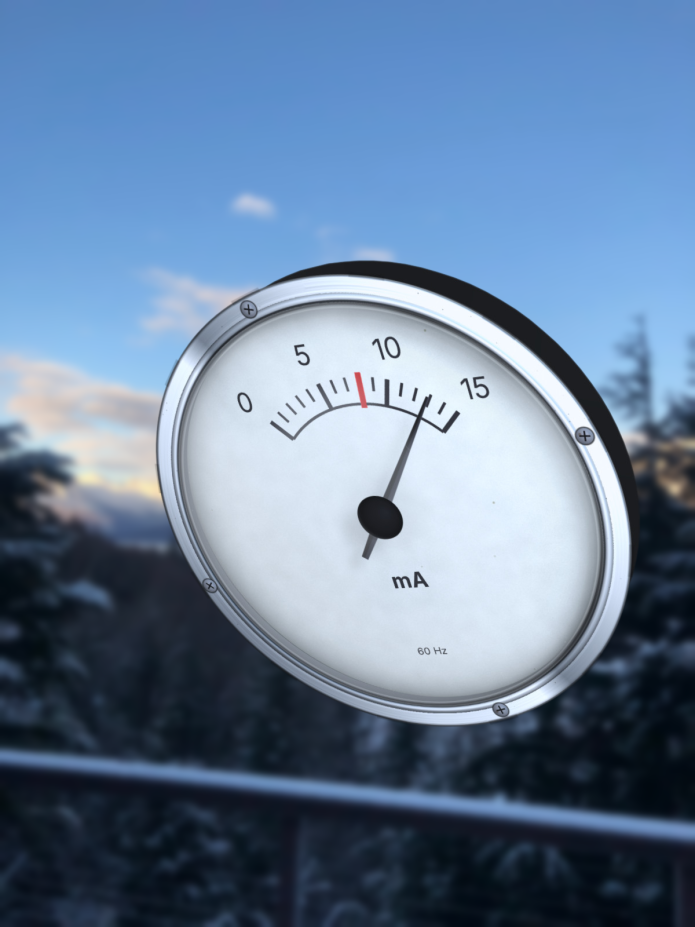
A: 13 mA
